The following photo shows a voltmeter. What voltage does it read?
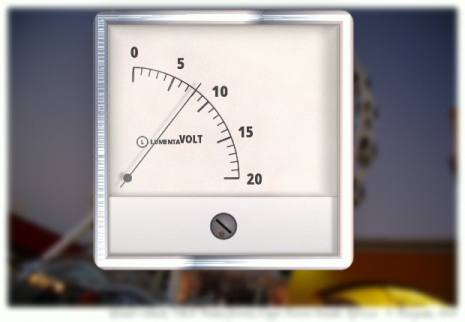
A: 8 V
